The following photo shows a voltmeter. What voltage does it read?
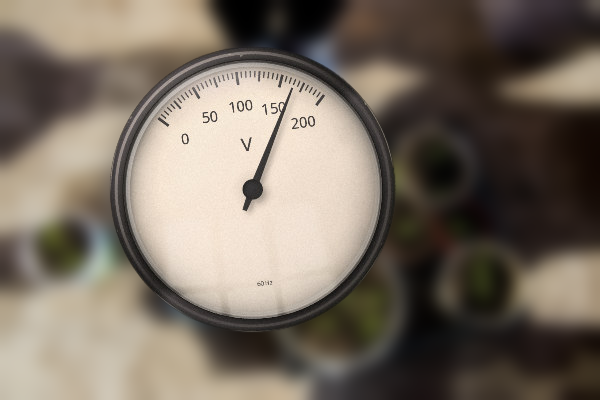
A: 165 V
